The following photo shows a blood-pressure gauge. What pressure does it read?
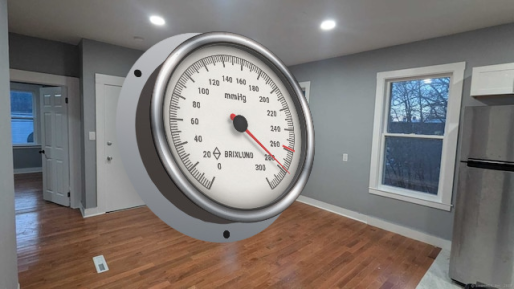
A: 280 mmHg
